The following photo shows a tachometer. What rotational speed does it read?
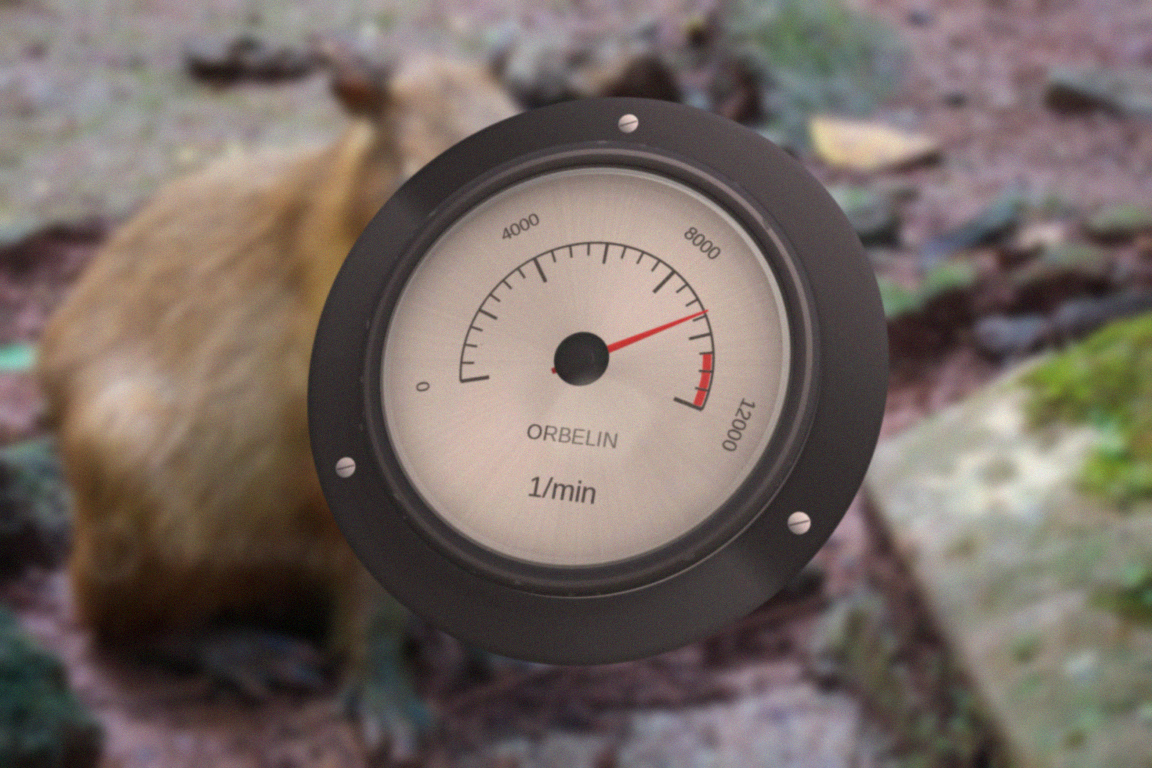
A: 9500 rpm
